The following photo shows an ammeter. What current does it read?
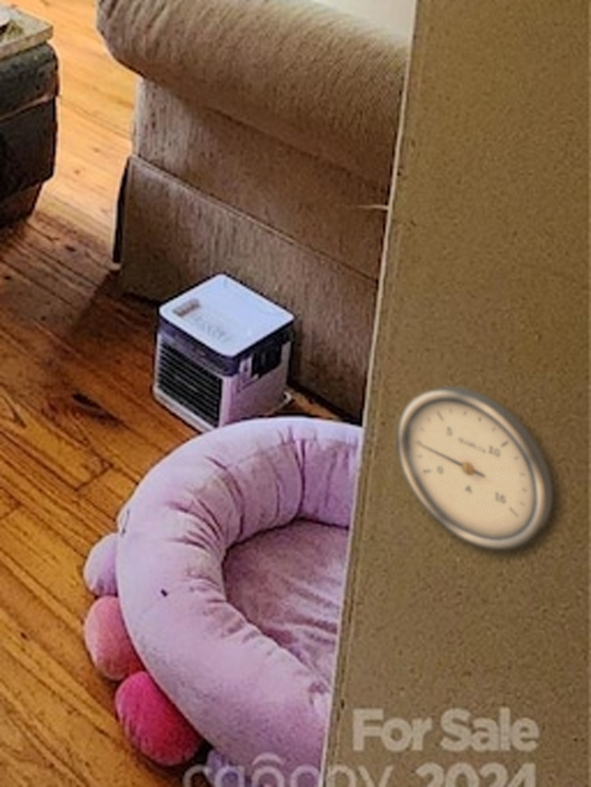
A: 2 A
